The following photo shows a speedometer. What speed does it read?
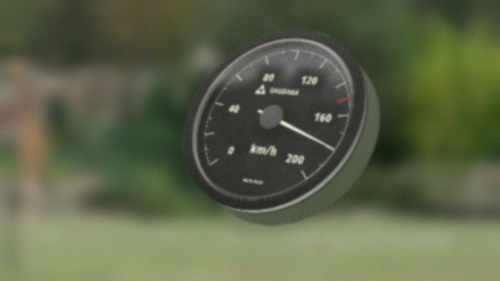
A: 180 km/h
